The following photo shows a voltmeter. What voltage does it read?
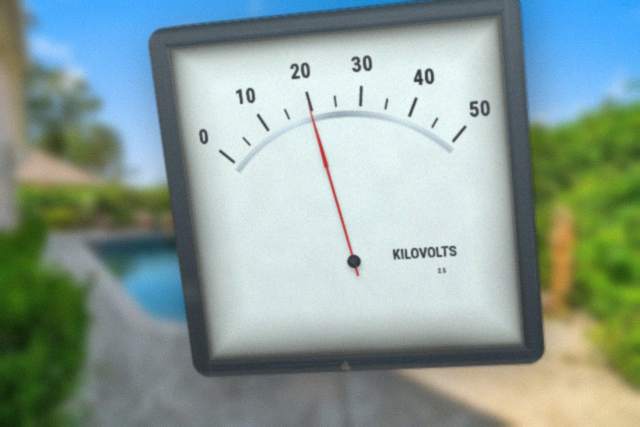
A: 20 kV
